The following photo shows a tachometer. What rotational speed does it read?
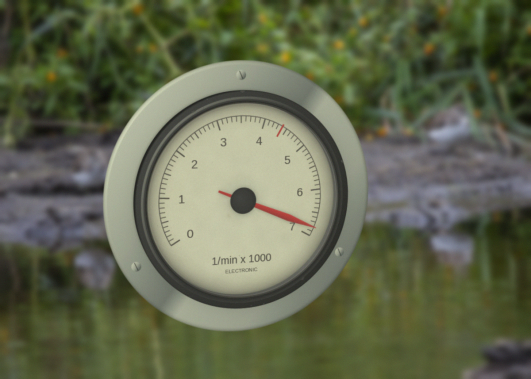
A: 6800 rpm
